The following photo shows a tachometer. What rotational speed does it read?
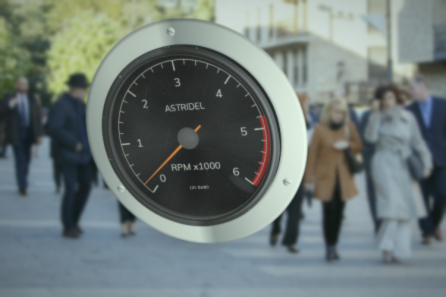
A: 200 rpm
